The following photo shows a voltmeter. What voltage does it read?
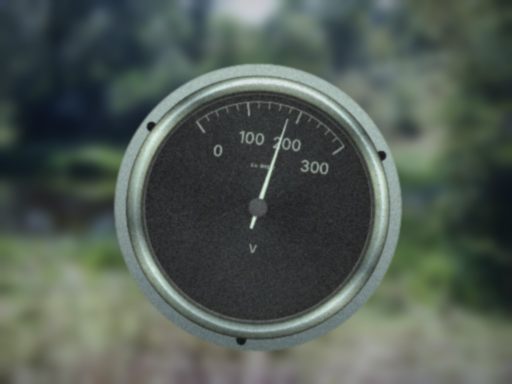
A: 180 V
